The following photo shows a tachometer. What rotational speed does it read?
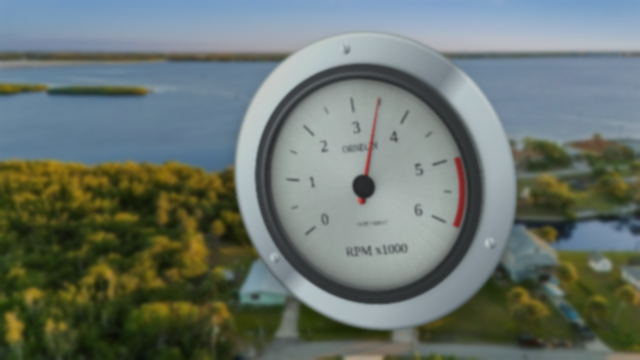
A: 3500 rpm
